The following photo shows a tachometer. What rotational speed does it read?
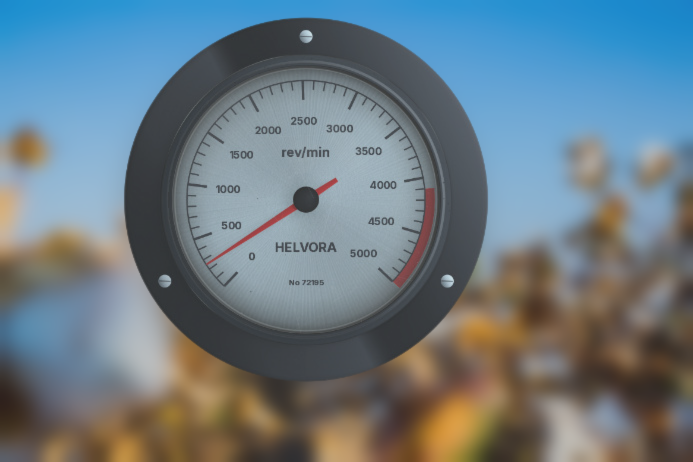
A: 250 rpm
